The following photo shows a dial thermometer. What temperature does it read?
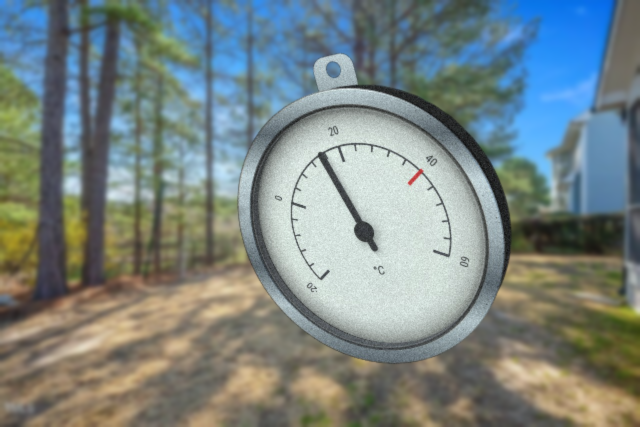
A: 16 °C
